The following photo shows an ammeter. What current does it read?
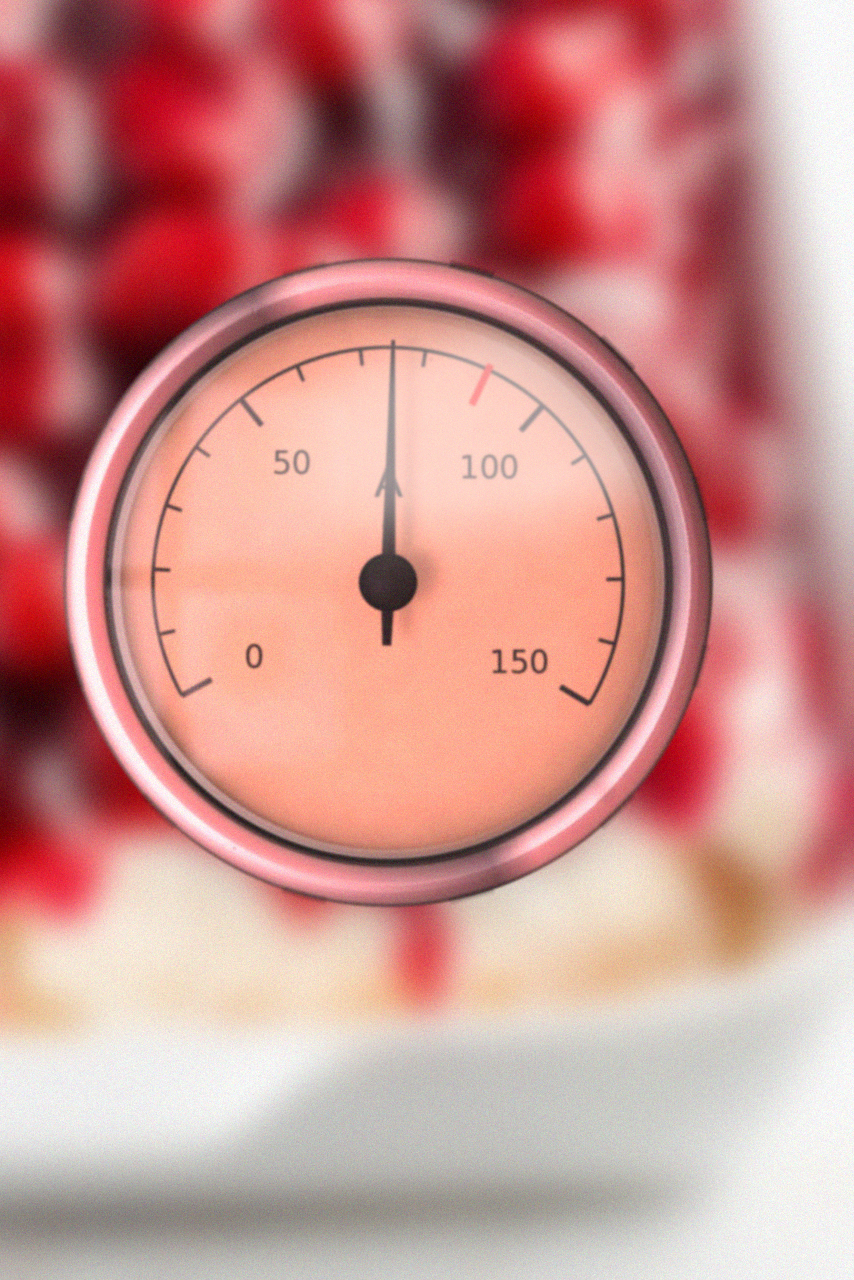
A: 75 A
